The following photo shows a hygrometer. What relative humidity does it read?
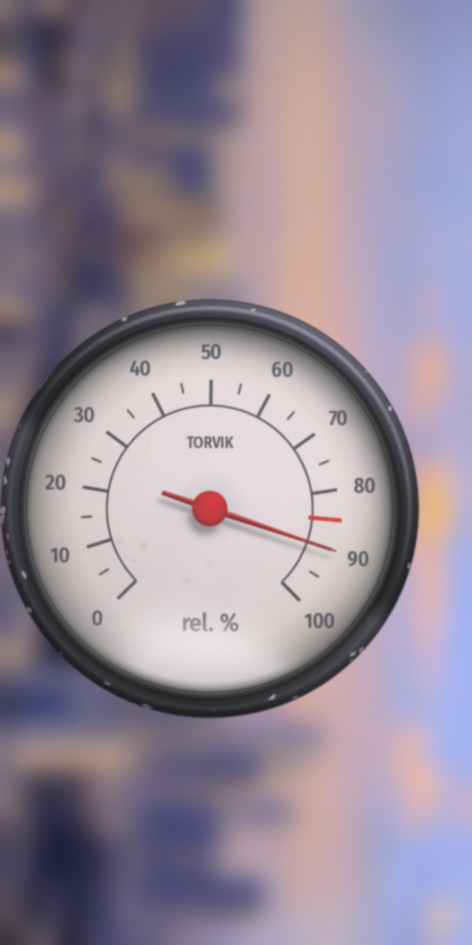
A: 90 %
